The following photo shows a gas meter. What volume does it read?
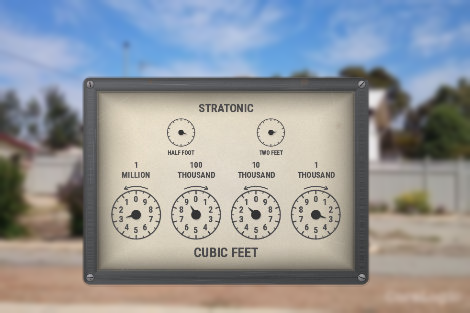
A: 291300 ft³
